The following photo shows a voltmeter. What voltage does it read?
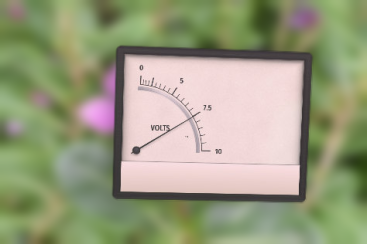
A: 7.5 V
